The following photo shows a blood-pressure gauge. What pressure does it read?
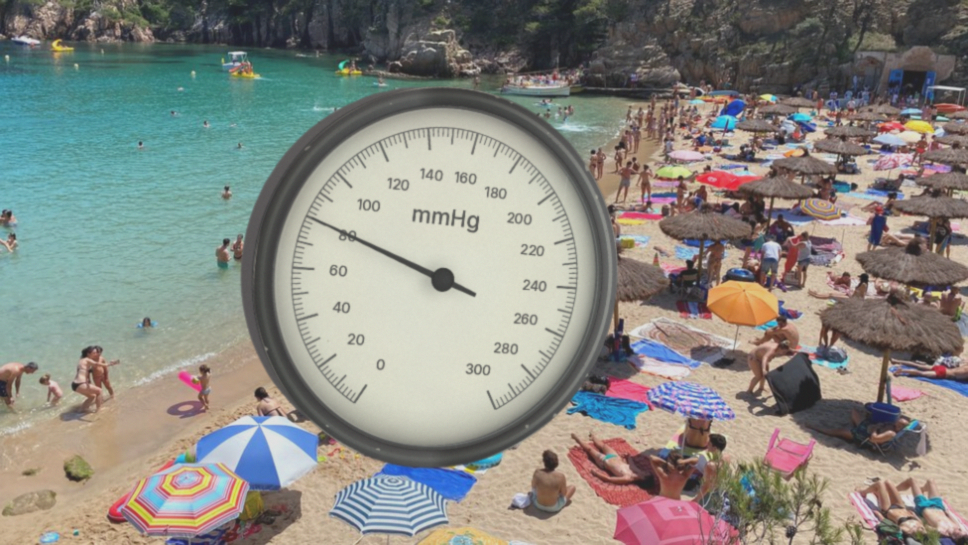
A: 80 mmHg
